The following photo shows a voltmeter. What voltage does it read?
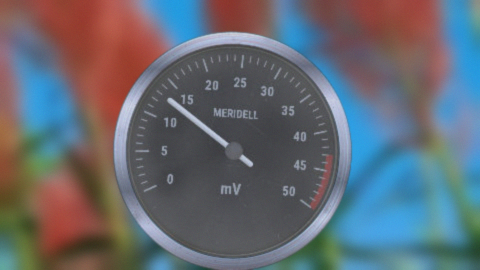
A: 13 mV
